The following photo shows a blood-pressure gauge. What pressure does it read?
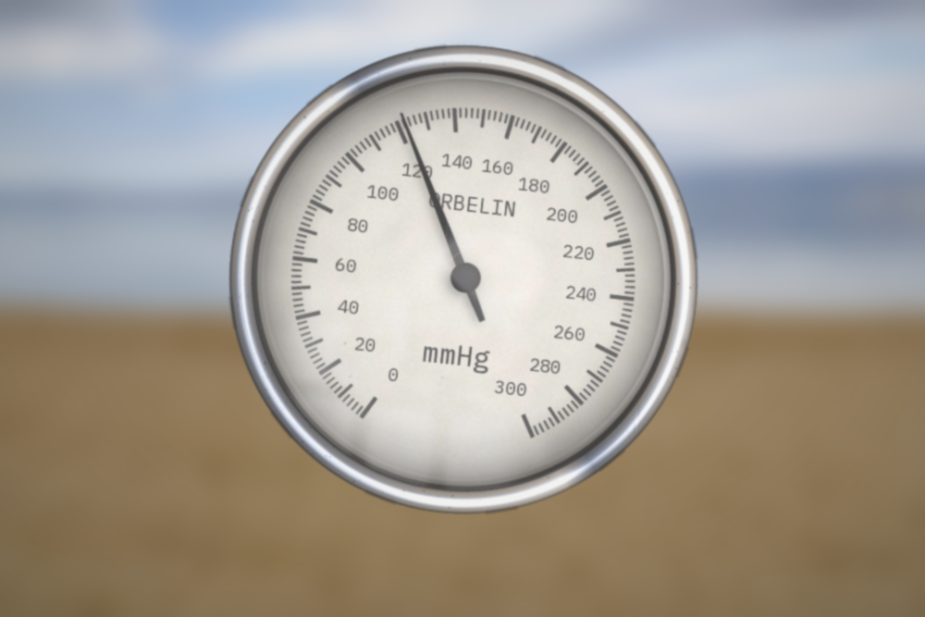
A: 122 mmHg
